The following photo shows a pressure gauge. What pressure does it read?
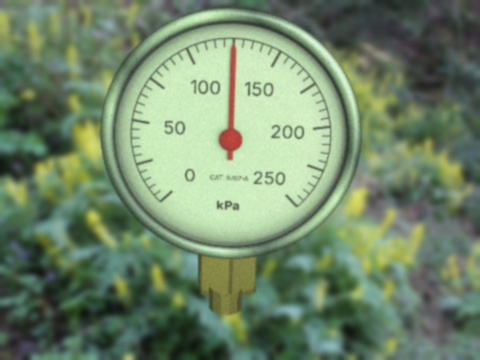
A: 125 kPa
